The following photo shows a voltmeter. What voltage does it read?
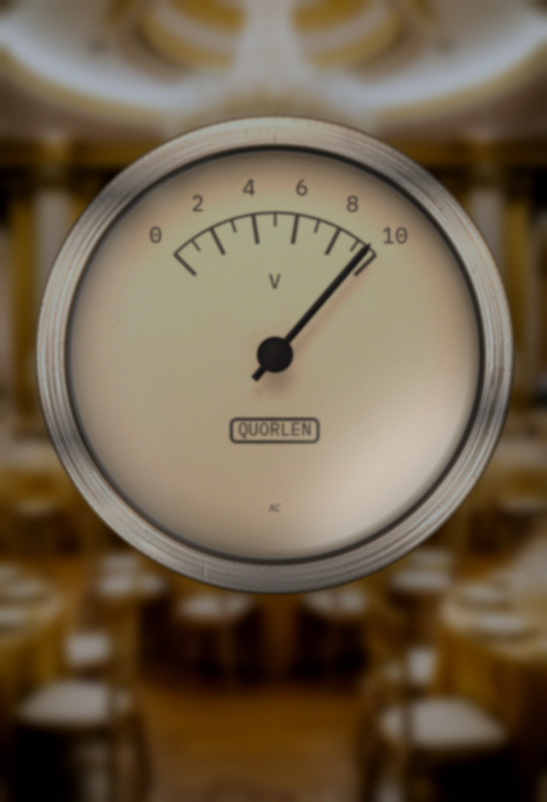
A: 9.5 V
